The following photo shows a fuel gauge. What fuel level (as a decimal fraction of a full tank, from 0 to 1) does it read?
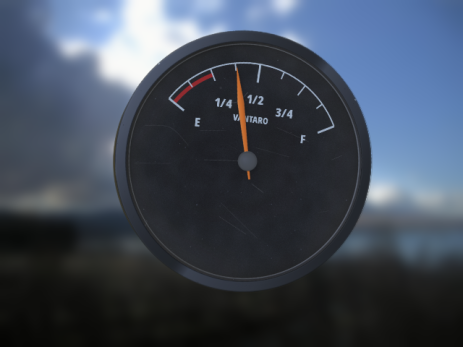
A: 0.375
